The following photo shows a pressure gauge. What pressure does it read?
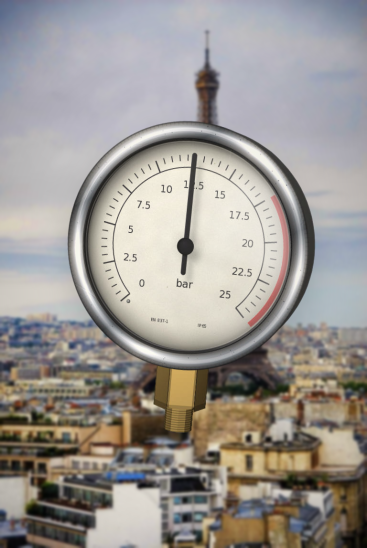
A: 12.5 bar
